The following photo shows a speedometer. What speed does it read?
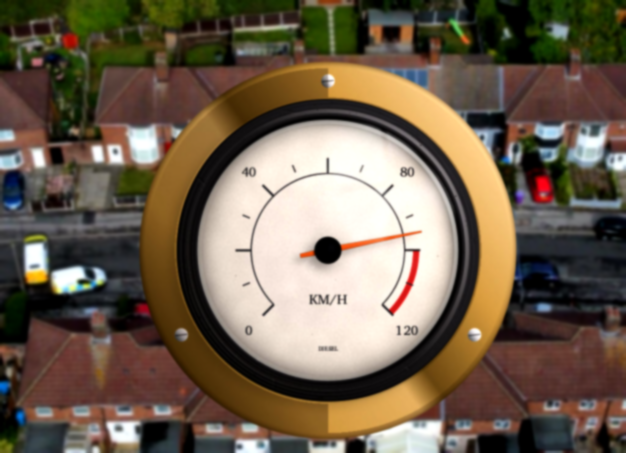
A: 95 km/h
